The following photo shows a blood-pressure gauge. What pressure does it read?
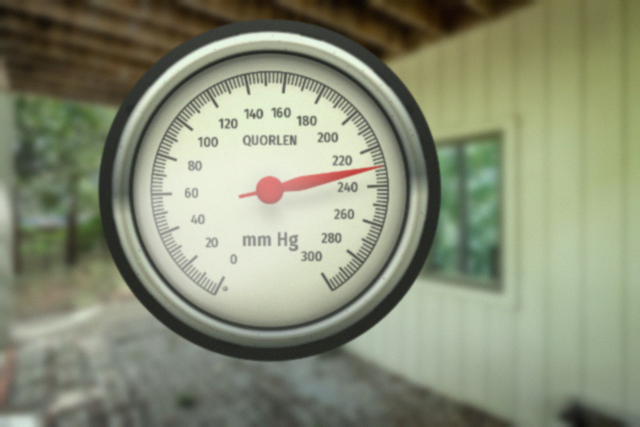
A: 230 mmHg
